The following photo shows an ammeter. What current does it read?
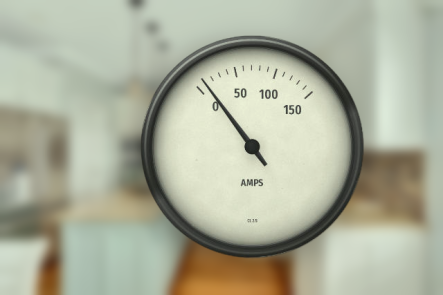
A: 10 A
